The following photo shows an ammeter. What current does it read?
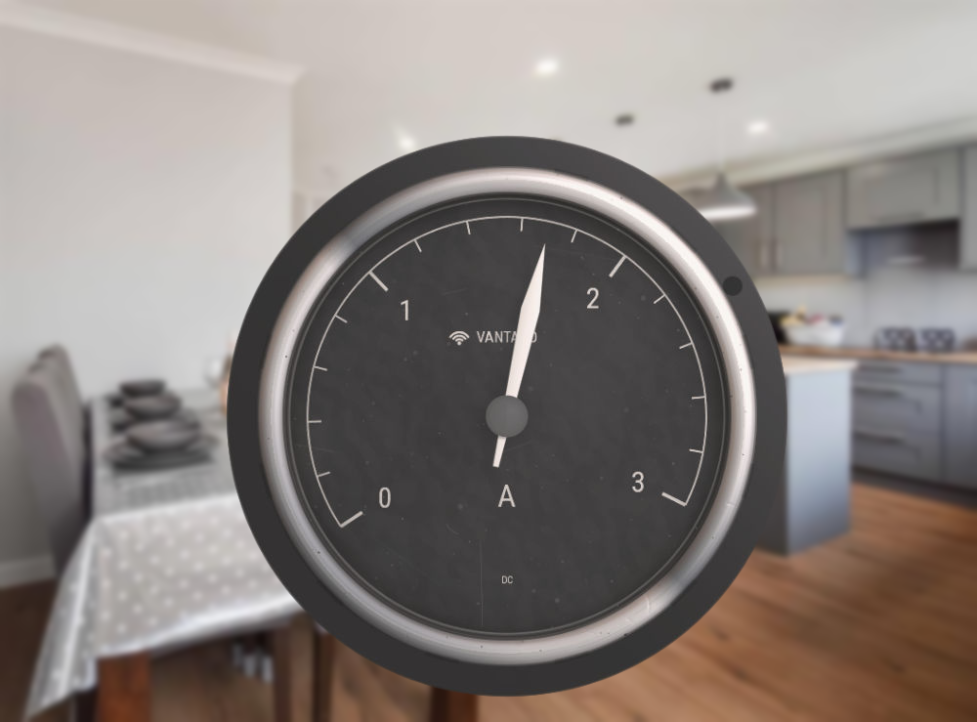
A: 1.7 A
